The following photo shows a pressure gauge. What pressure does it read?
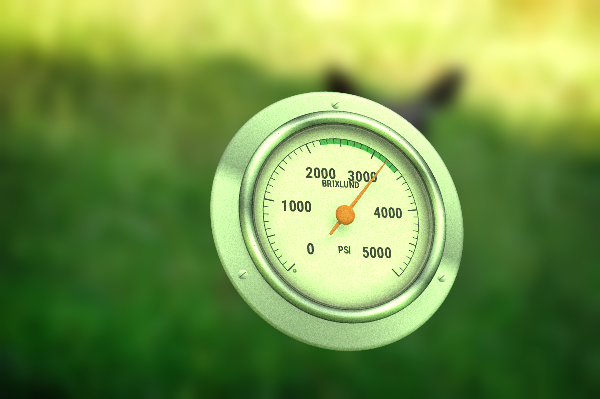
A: 3200 psi
